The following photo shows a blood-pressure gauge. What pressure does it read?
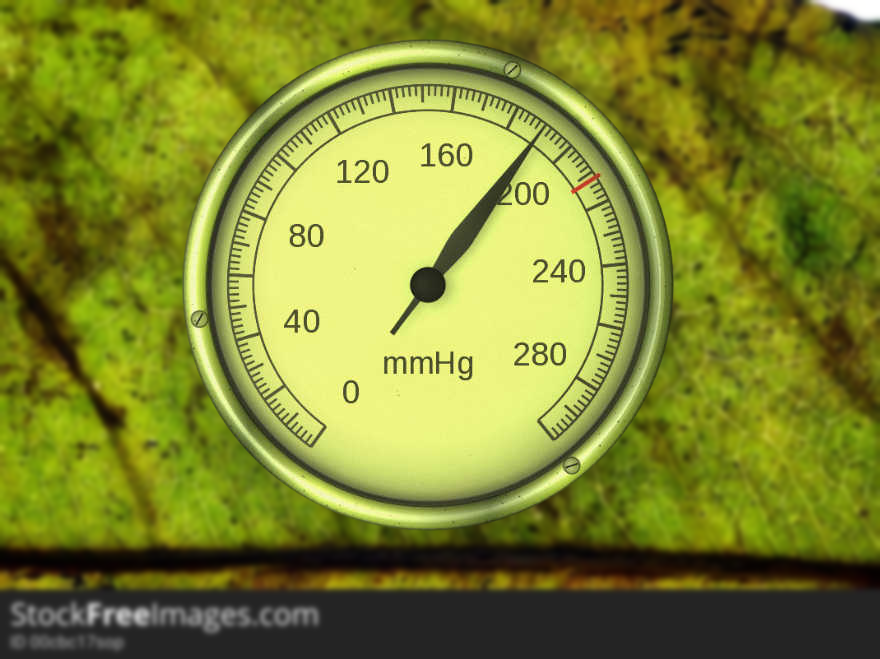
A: 190 mmHg
